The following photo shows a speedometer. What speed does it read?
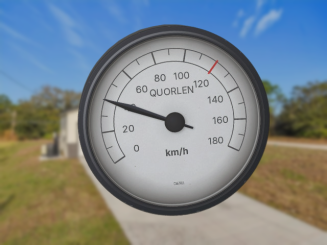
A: 40 km/h
